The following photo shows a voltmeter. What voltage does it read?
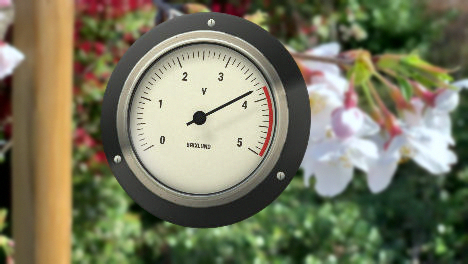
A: 3.8 V
